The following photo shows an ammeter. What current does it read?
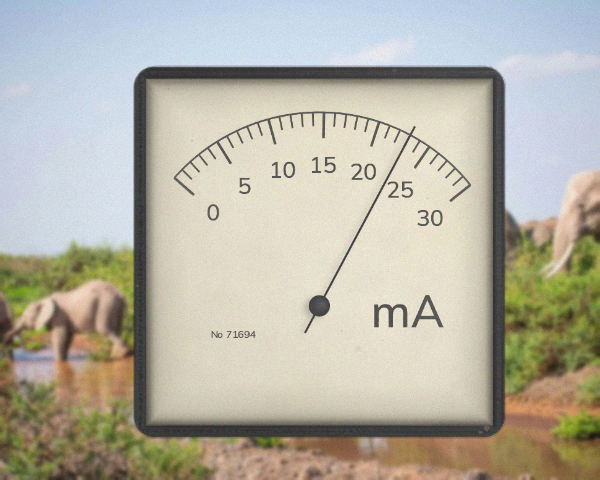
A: 23 mA
